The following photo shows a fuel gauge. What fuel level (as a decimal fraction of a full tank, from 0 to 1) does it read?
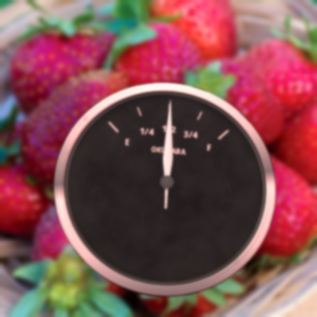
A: 0.5
